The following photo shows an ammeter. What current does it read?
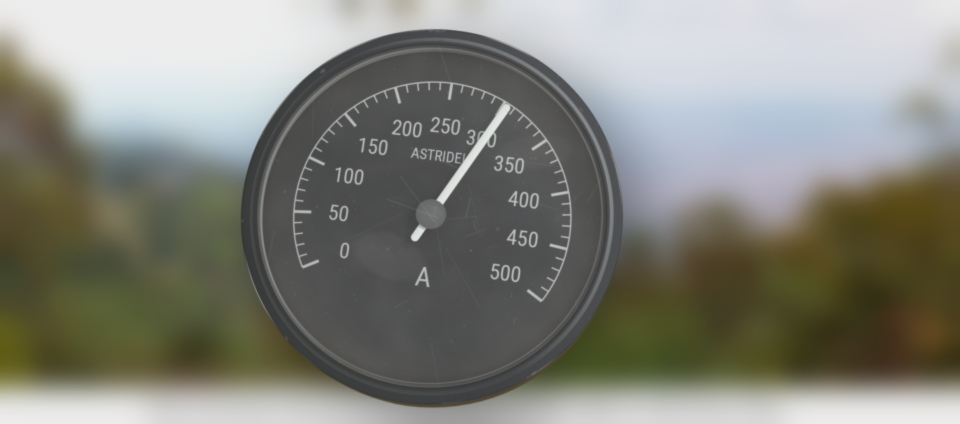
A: 305 A
